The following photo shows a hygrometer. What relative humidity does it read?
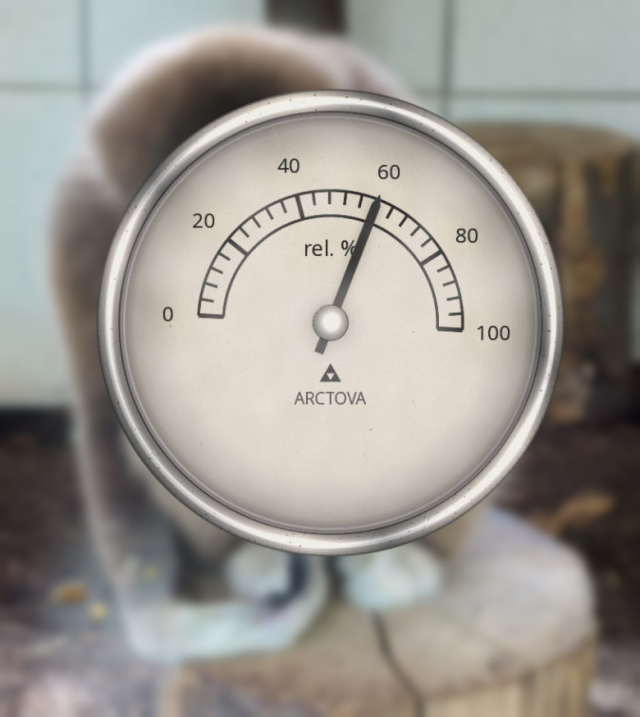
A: 60 %
